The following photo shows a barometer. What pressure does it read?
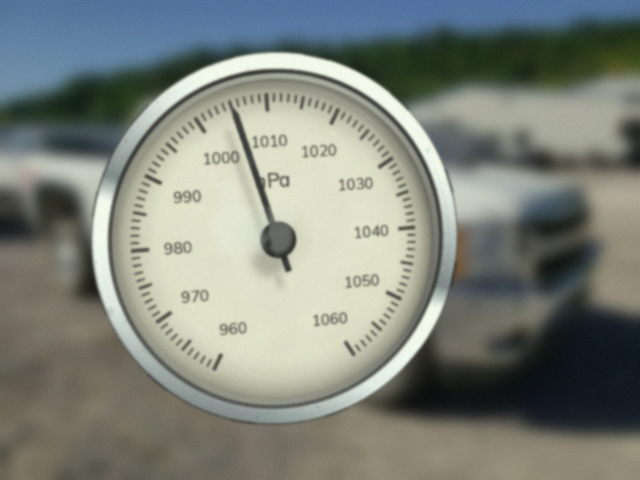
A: 1005 hPa
